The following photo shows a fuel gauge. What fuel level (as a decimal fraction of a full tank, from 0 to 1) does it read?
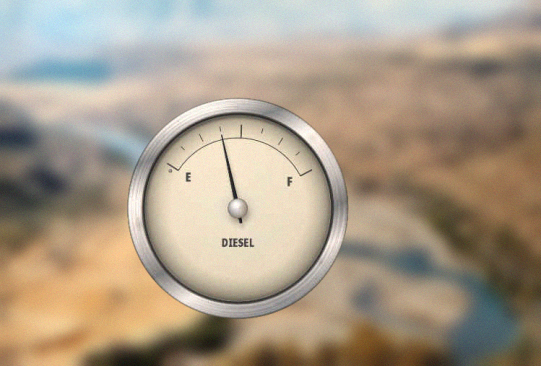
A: 0.375
